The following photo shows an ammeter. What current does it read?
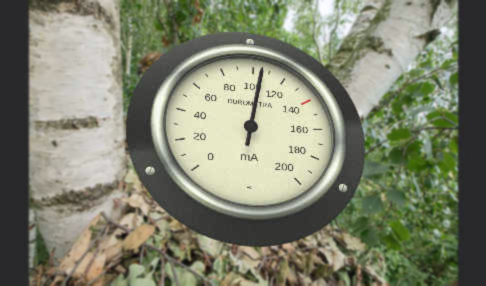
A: 105 mA
